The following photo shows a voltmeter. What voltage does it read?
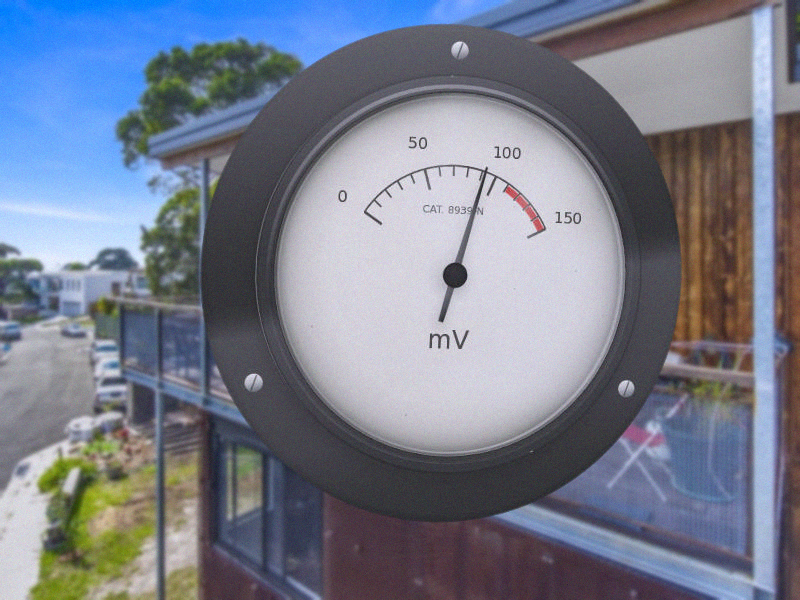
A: 90 mV
